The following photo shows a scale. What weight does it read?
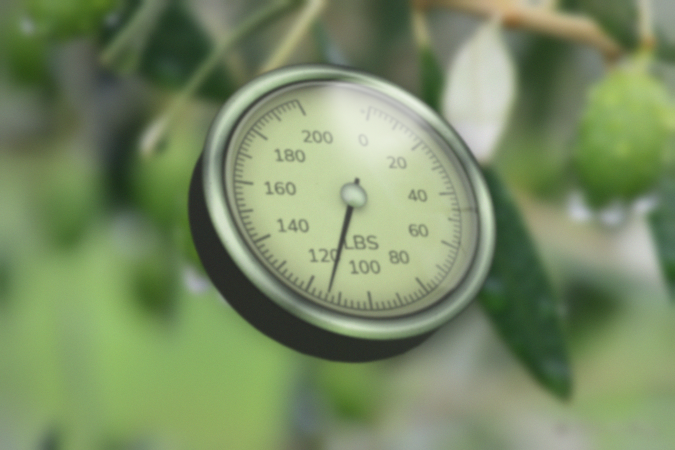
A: 114 lb
